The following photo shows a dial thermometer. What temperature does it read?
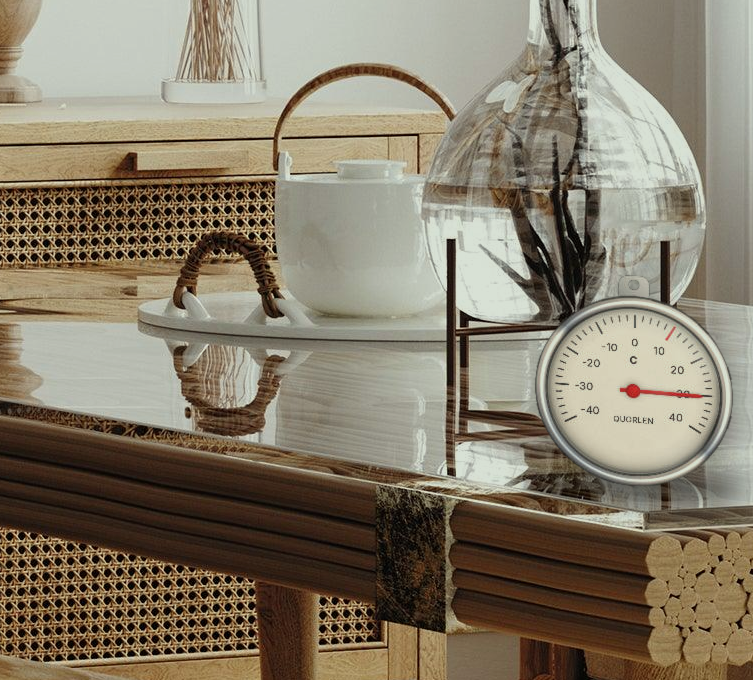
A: 30 °C
